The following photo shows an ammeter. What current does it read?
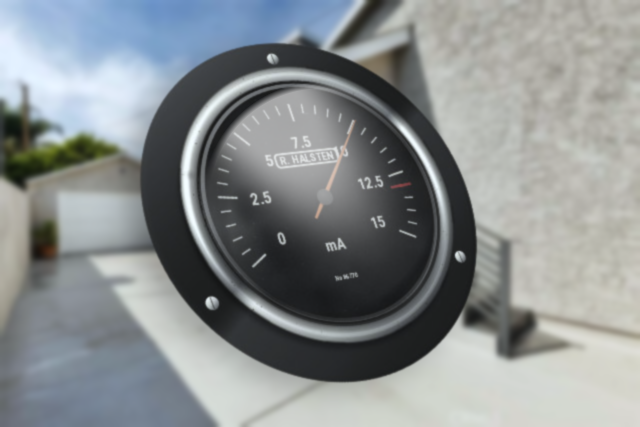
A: 10 mA
